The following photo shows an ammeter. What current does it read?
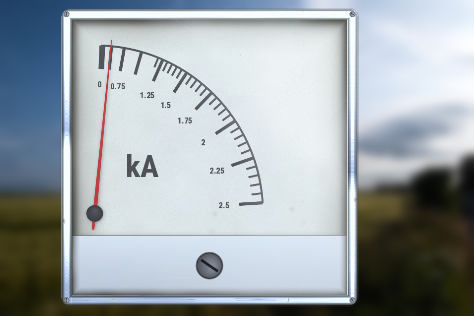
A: 0.5 kA
